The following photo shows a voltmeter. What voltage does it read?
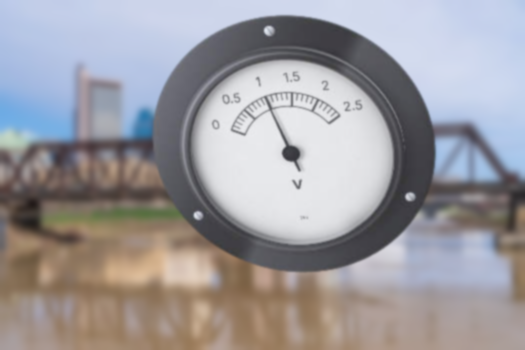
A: 1 V
